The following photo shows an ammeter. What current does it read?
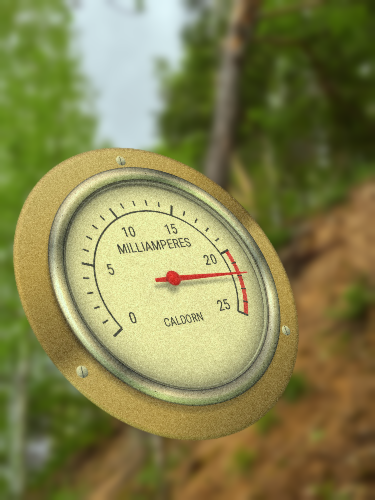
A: 22 mA
